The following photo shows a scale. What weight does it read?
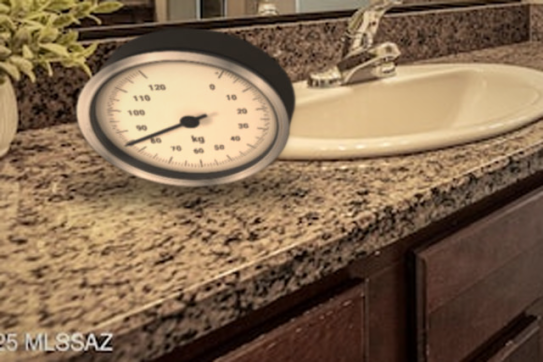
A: 85 kg
